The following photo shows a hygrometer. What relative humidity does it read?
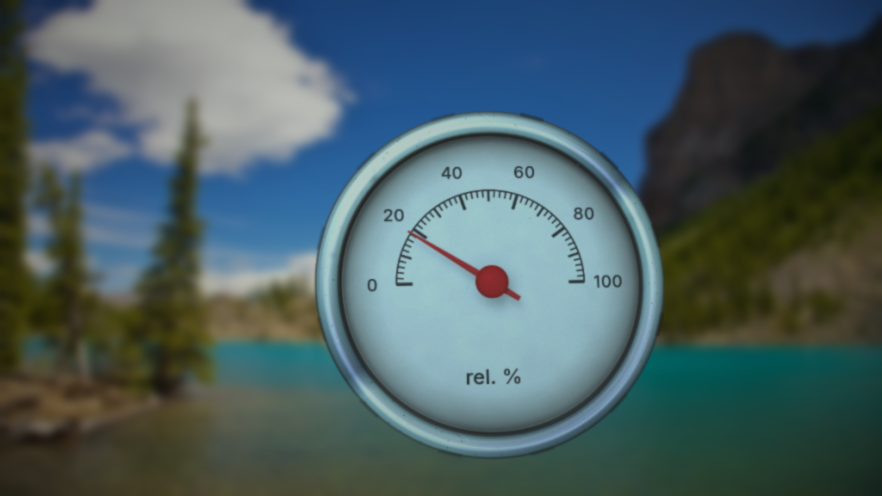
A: 18 %
